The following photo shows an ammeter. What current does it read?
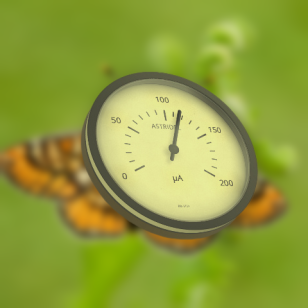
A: 115 µA
